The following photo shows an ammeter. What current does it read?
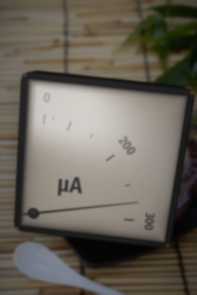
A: 275 µA
